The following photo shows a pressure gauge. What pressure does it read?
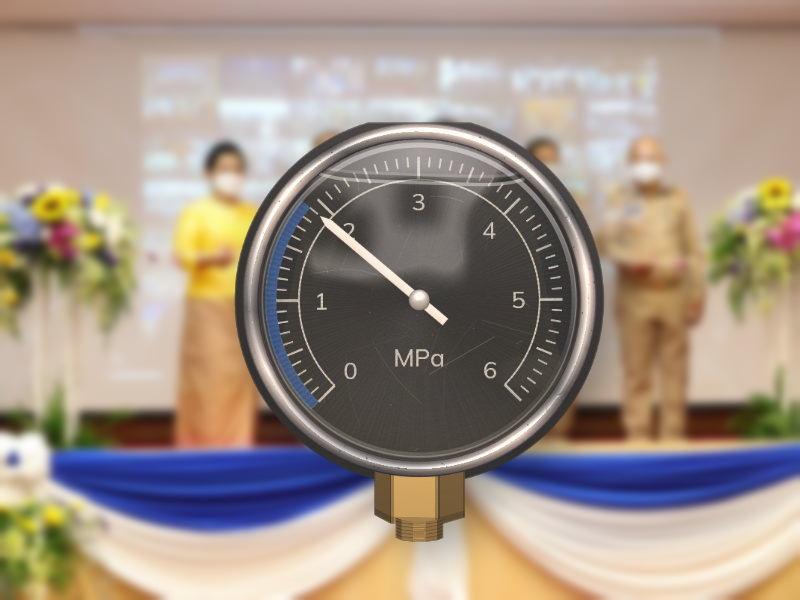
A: 1.9 MPa
